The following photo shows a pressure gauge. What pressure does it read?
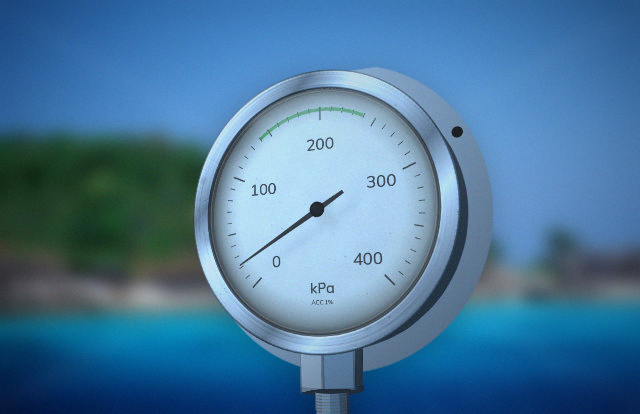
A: 20 kPa
